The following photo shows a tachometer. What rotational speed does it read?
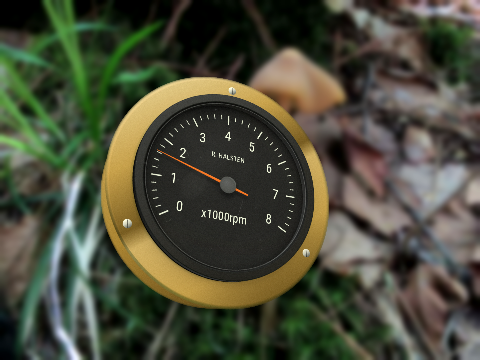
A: 1600 rpm
